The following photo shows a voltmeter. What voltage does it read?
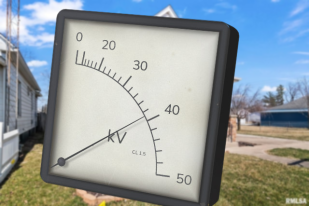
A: 39 kV
